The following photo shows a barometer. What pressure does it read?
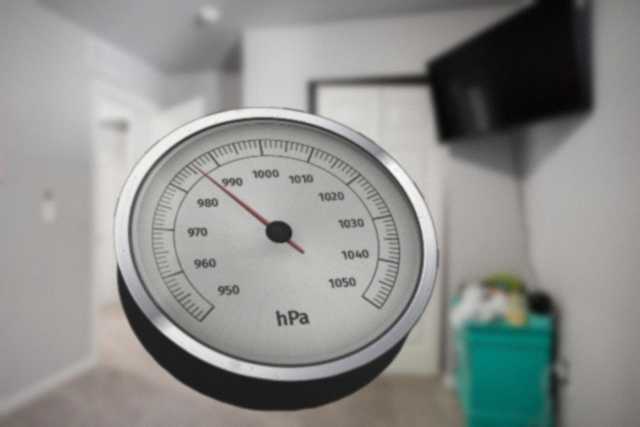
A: 985 hPa
